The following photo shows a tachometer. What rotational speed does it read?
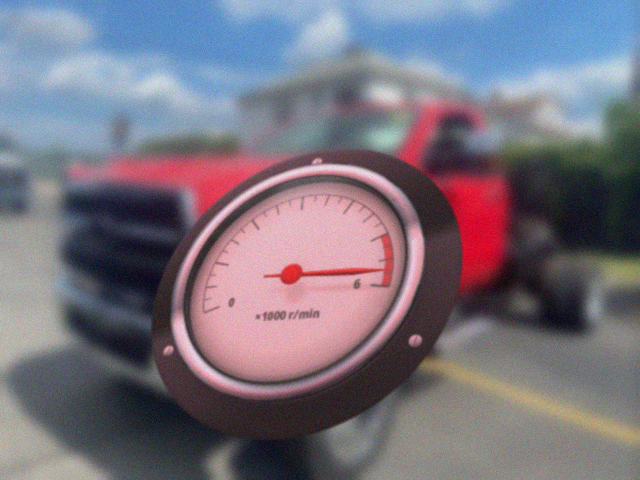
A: 5750 rpm
